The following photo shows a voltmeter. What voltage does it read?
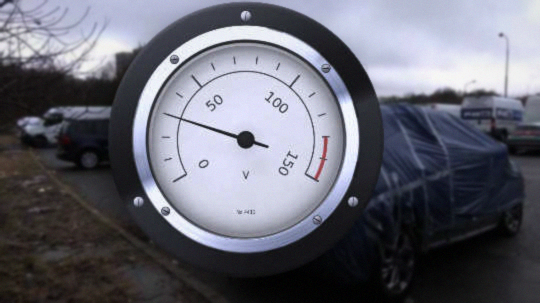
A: 30 V
